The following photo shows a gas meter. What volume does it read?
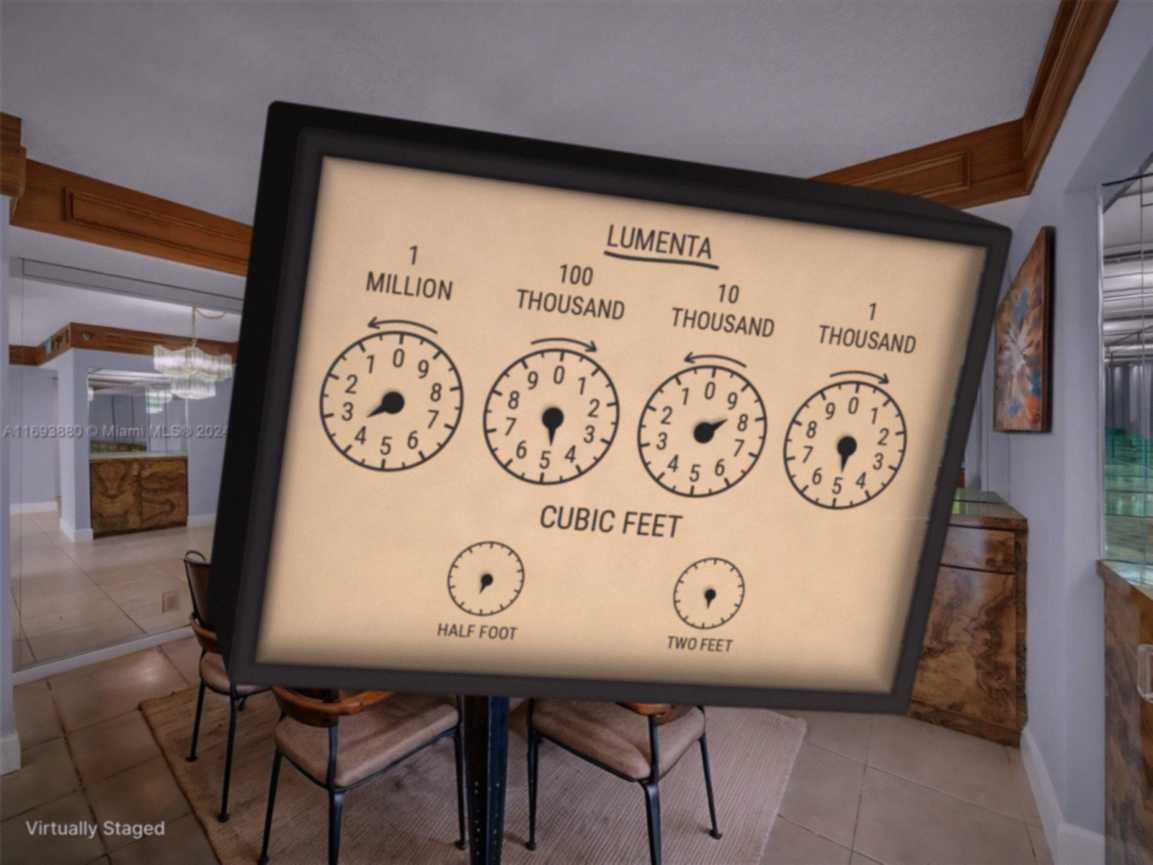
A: 348500 ft³
